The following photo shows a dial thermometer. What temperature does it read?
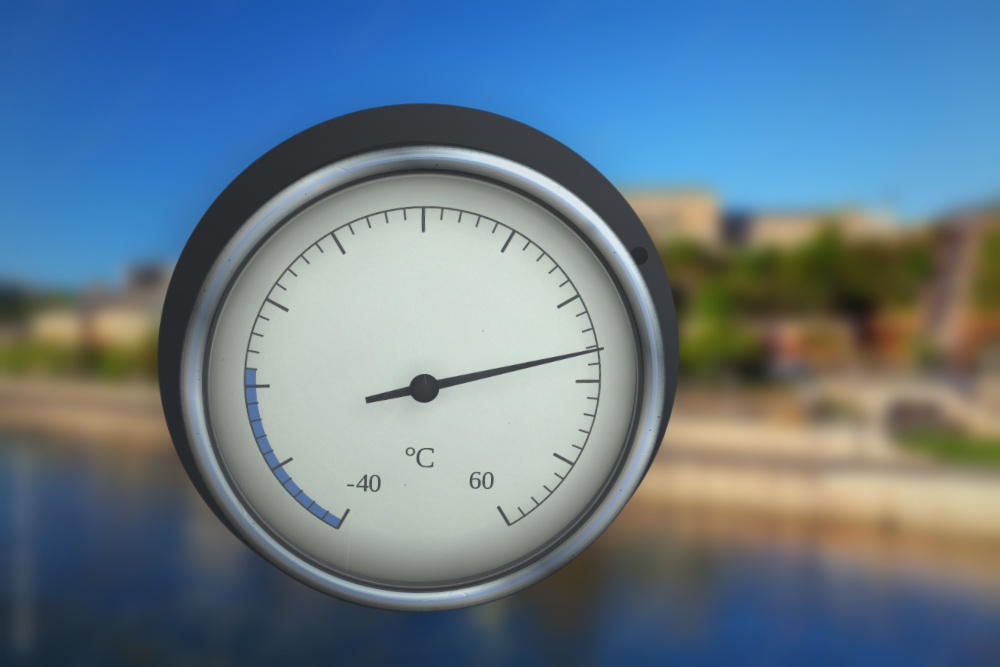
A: 36 °C
